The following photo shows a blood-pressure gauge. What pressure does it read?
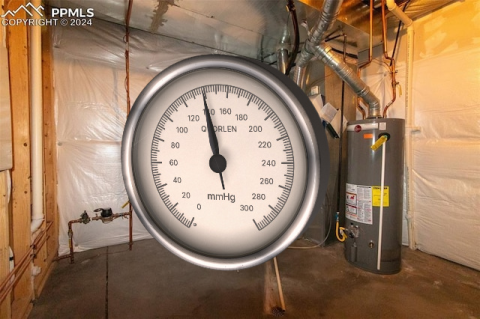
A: 140 mmHg
